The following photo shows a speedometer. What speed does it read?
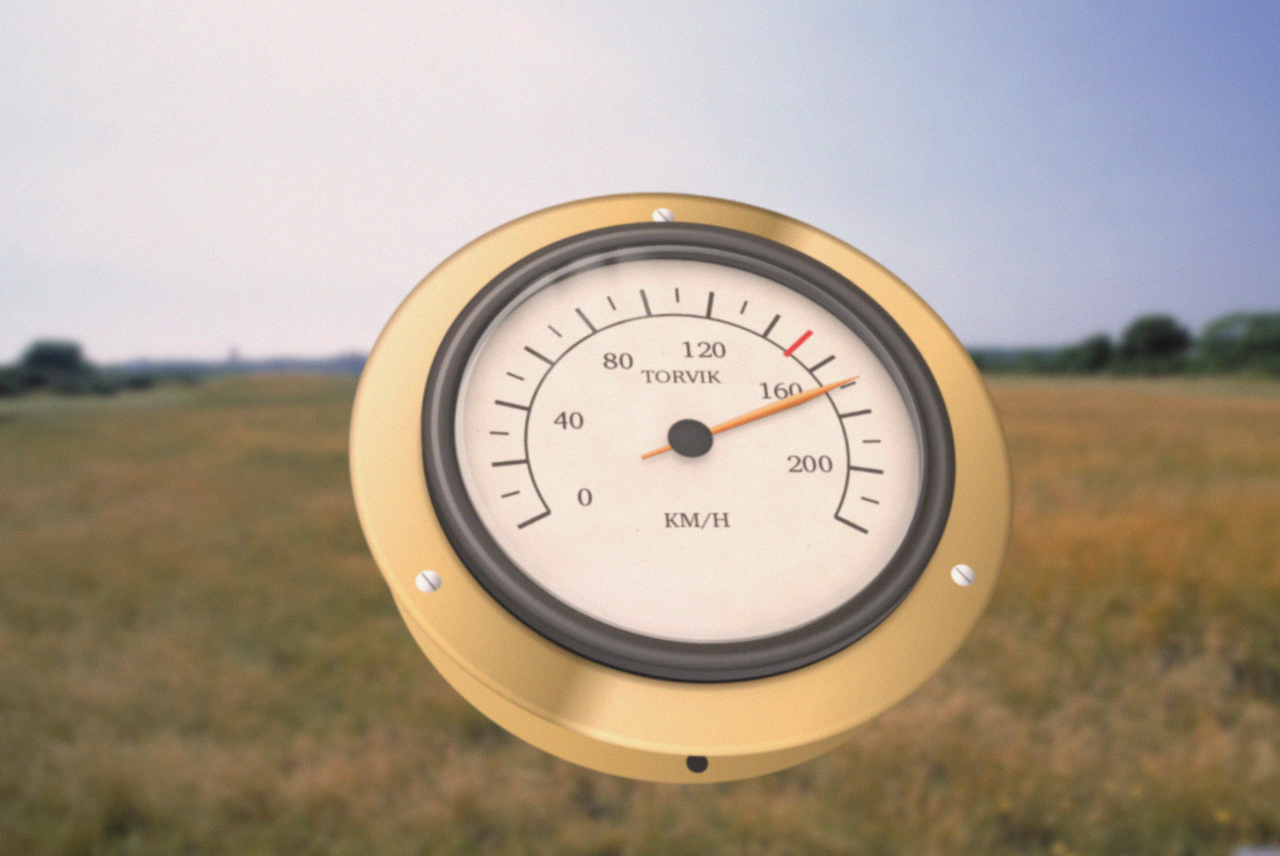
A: 170 km/h
